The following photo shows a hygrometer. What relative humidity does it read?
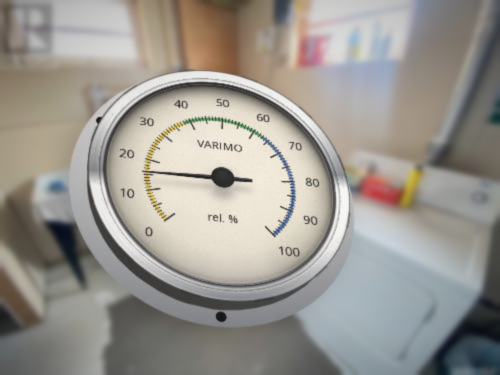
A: 15 %
